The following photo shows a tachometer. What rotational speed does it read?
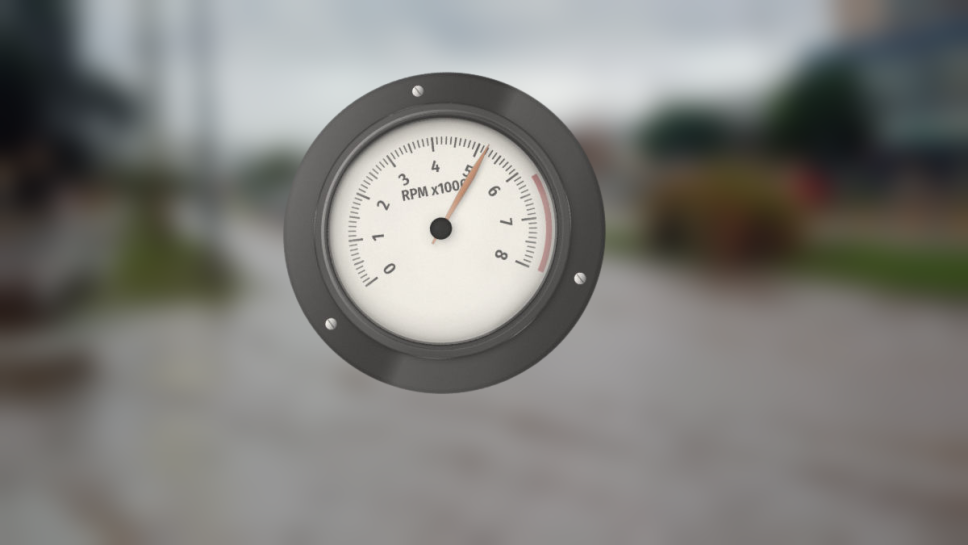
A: 5200 rpm
